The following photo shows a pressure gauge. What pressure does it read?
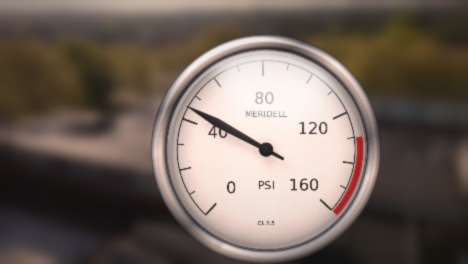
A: 45 psi
